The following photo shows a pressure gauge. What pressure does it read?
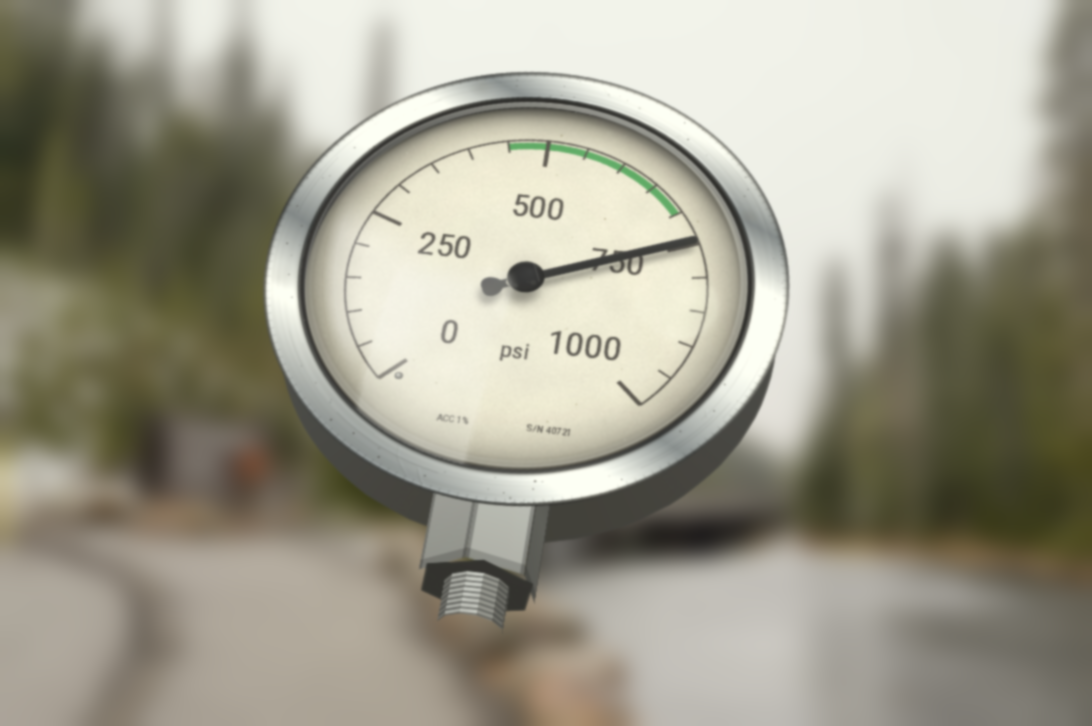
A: 750 psi
